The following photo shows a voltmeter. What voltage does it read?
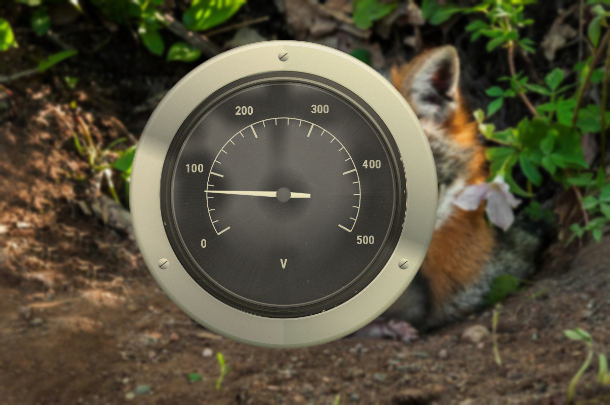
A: 70 V
